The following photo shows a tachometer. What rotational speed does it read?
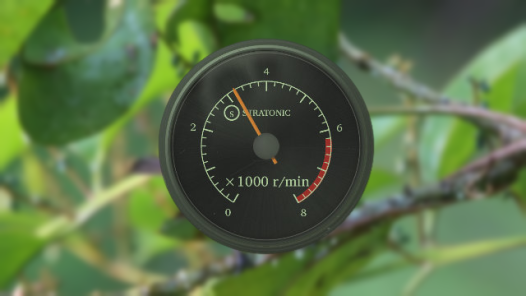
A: 3200 rpm
